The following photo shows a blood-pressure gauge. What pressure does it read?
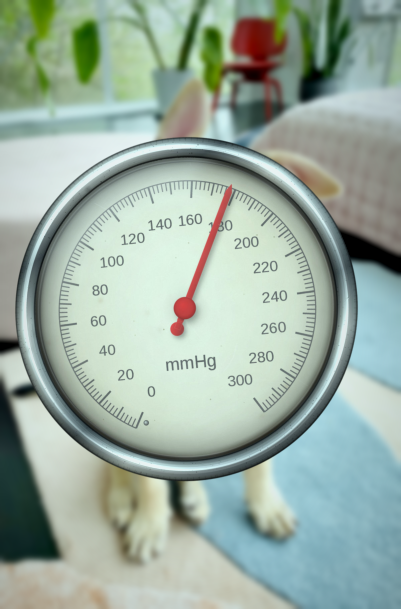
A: 178 mmHg
